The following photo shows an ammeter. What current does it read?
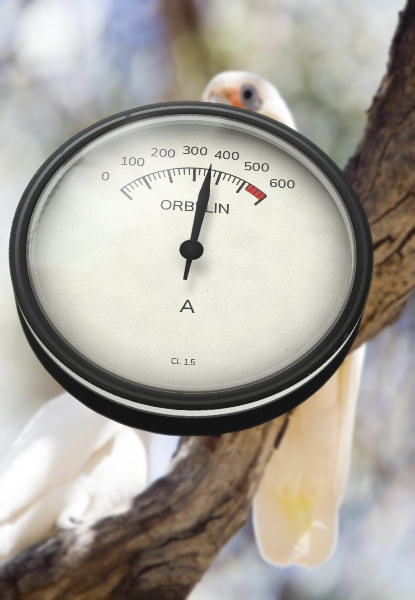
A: 360 A
